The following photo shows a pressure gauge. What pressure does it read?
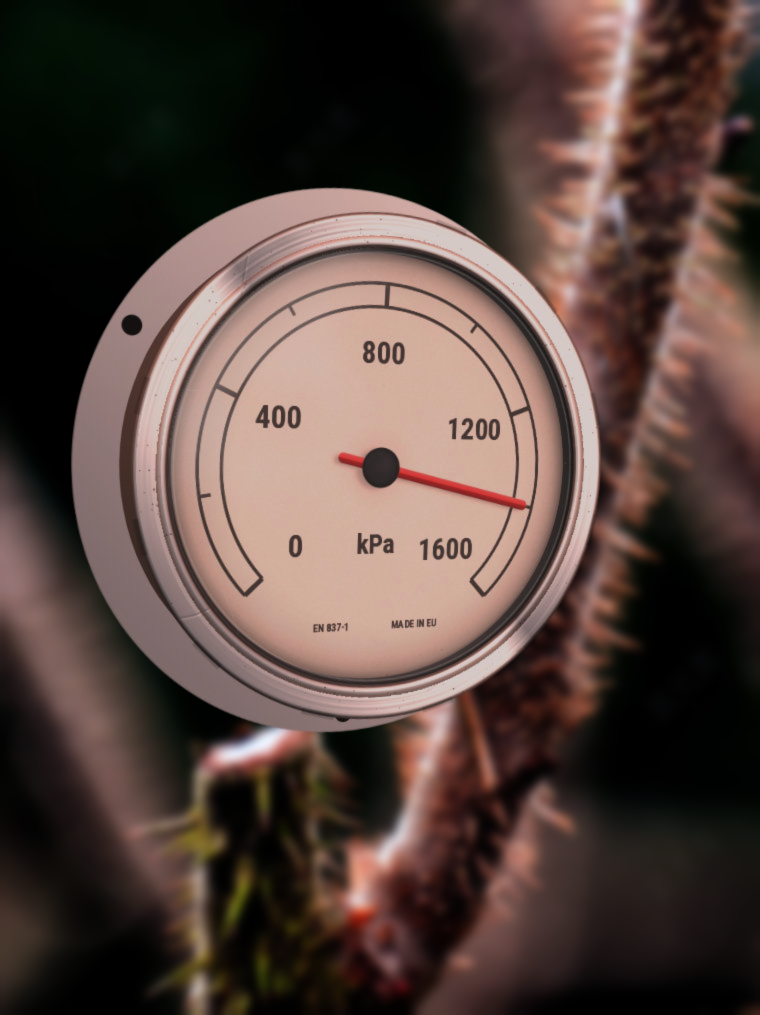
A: 1400 kPa
